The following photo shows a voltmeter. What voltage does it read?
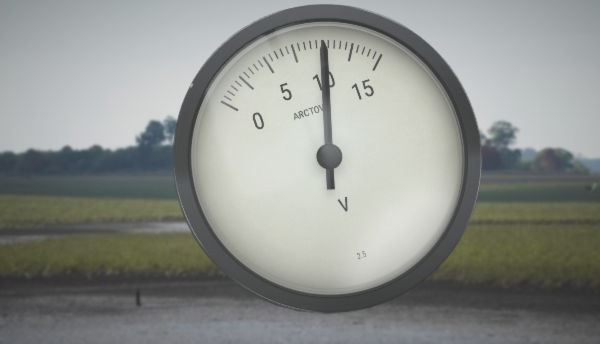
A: 10 V
